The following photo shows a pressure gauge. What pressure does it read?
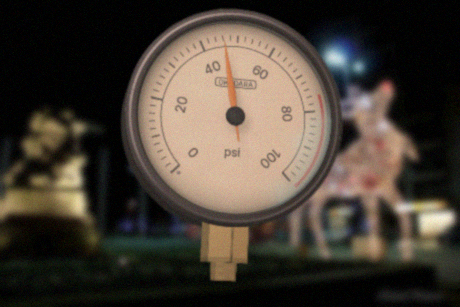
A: 46 psi
